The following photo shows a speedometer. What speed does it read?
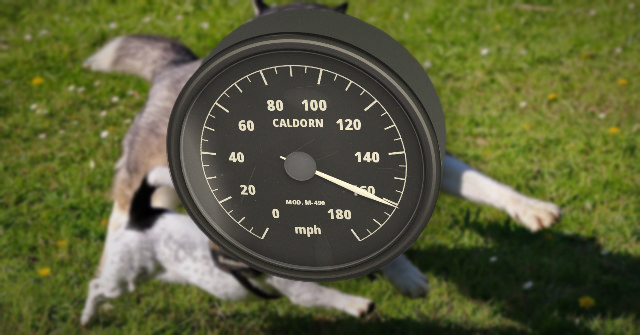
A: 160 mph
